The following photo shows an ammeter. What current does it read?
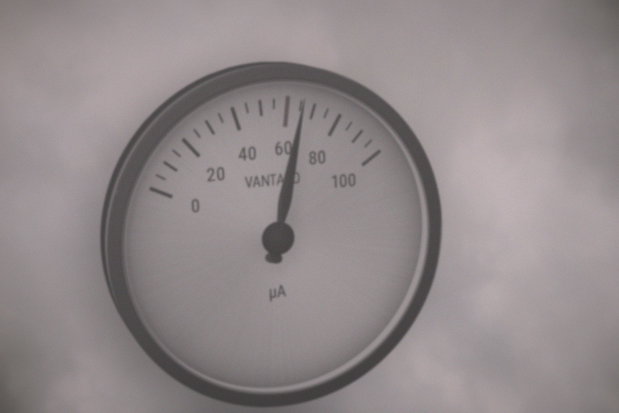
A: 65 µA
